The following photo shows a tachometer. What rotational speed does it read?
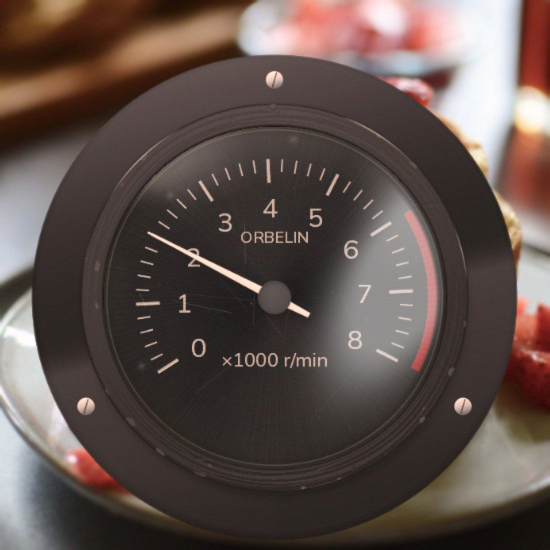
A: 2000 rpm
